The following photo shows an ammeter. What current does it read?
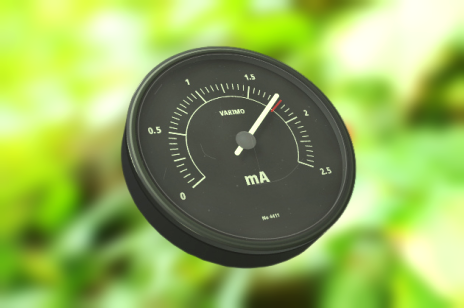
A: 1.75 mA
